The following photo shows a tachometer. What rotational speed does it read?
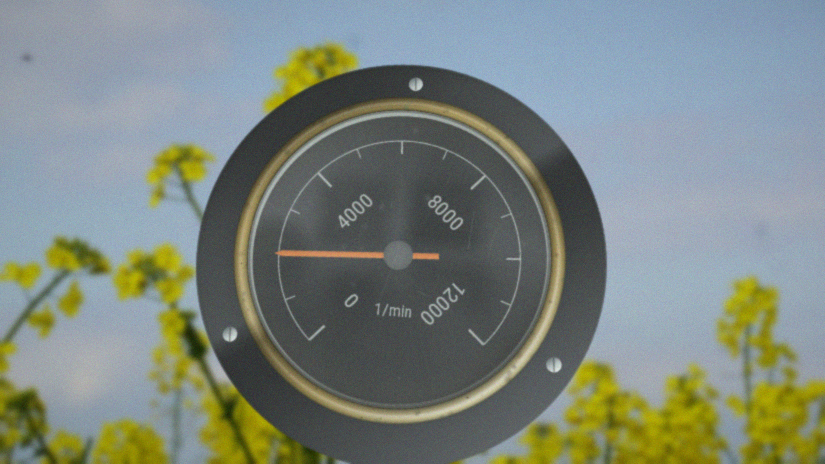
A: 2000 rpm
